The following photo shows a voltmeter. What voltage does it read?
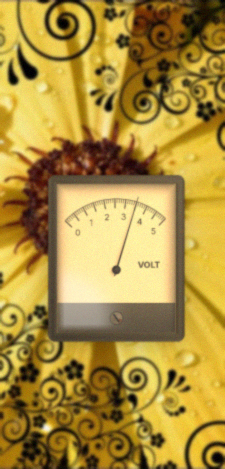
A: 3.5 V
